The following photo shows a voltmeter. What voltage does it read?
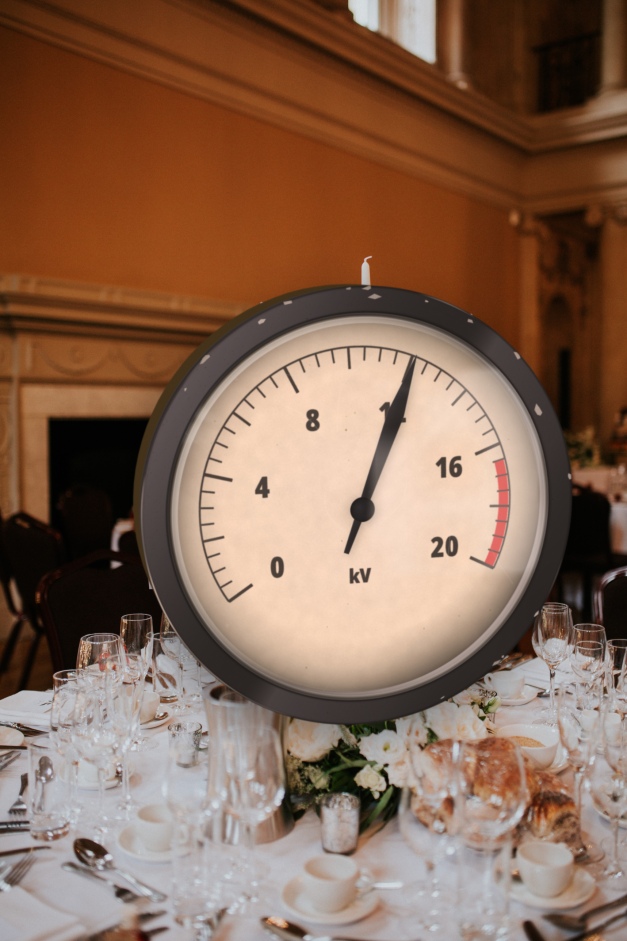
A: 12 kV
